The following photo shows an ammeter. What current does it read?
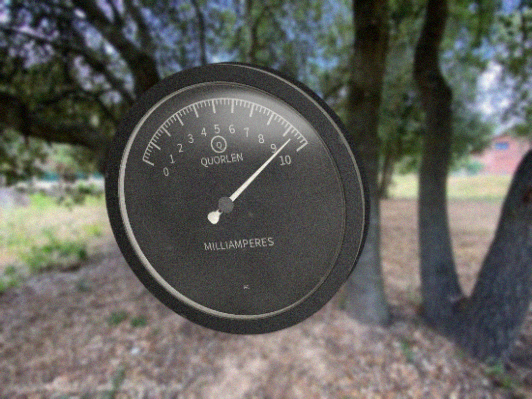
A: 9.4 mA
